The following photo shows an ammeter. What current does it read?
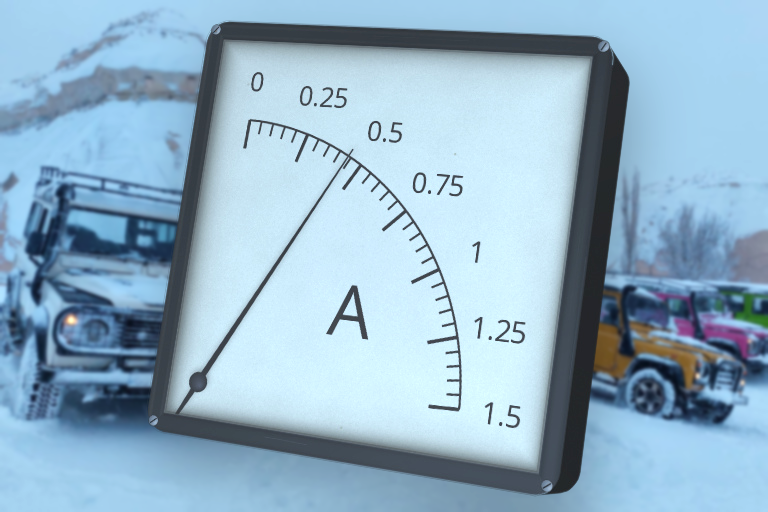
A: 0.45 A
